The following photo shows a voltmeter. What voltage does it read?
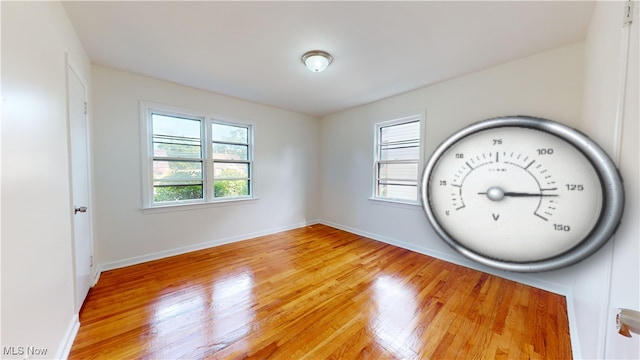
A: 130 V
